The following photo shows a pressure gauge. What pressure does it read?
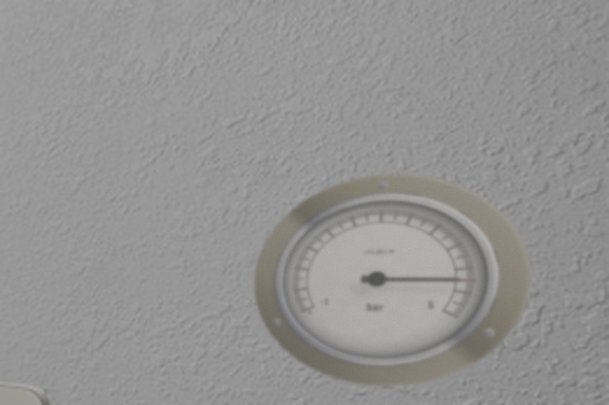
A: 4.25 bar
